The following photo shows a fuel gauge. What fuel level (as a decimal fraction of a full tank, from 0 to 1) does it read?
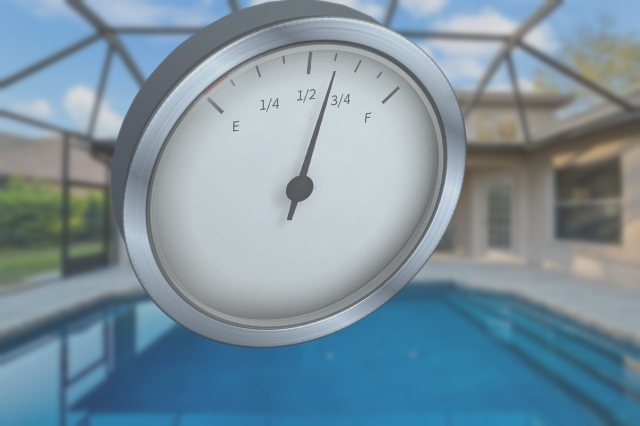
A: 0.625
